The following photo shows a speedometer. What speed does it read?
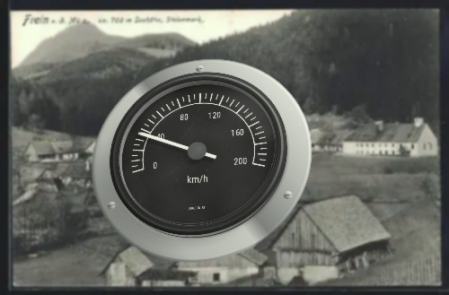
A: 35 km/h
